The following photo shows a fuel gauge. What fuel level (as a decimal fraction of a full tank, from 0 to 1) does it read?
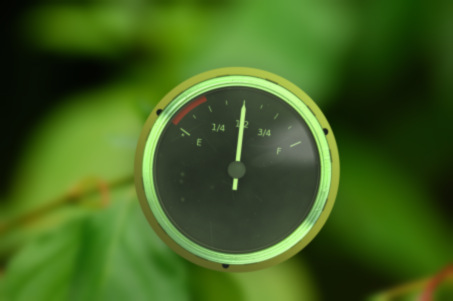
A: 0.5
